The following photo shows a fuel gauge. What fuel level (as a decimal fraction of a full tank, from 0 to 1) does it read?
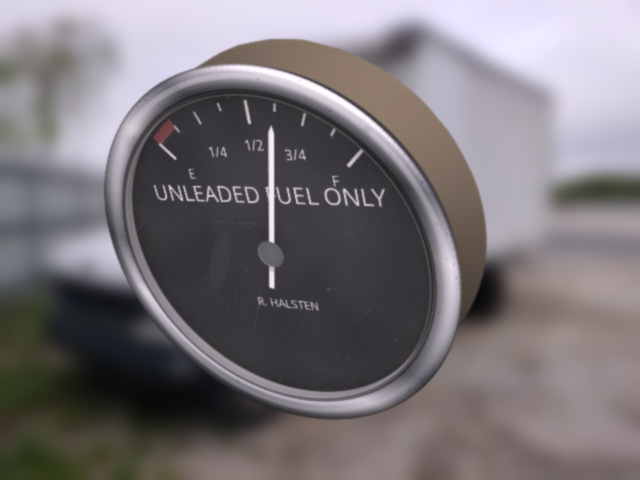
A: 0.625
